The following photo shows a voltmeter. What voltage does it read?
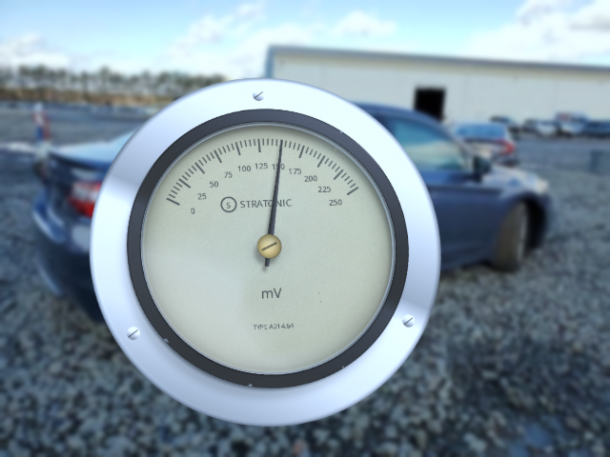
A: 150 mV
